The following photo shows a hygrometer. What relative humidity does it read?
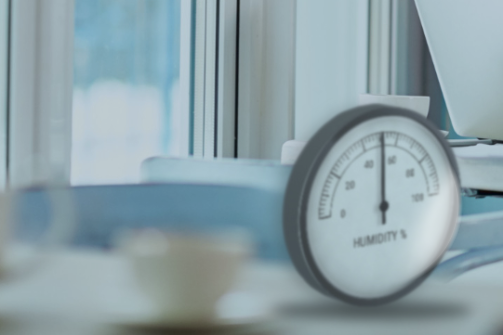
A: 50 %
